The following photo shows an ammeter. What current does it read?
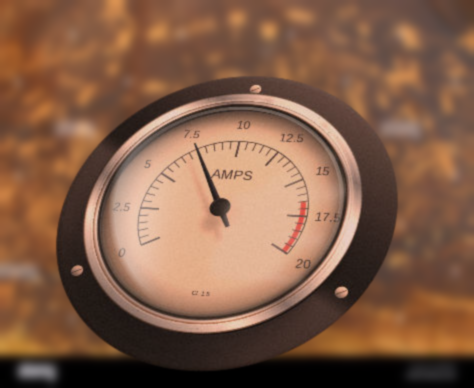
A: 7.5 A
